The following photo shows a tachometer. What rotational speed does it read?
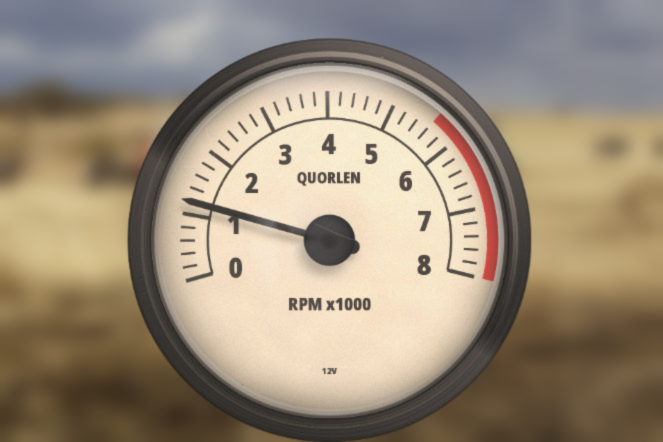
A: 1200 rpm
